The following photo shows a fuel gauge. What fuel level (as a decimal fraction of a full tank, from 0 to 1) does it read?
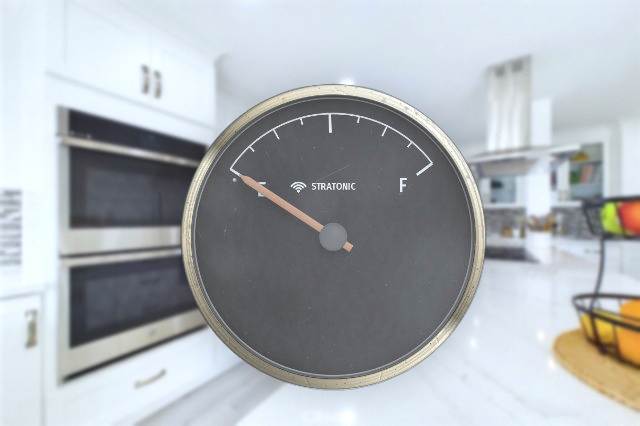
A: 0
